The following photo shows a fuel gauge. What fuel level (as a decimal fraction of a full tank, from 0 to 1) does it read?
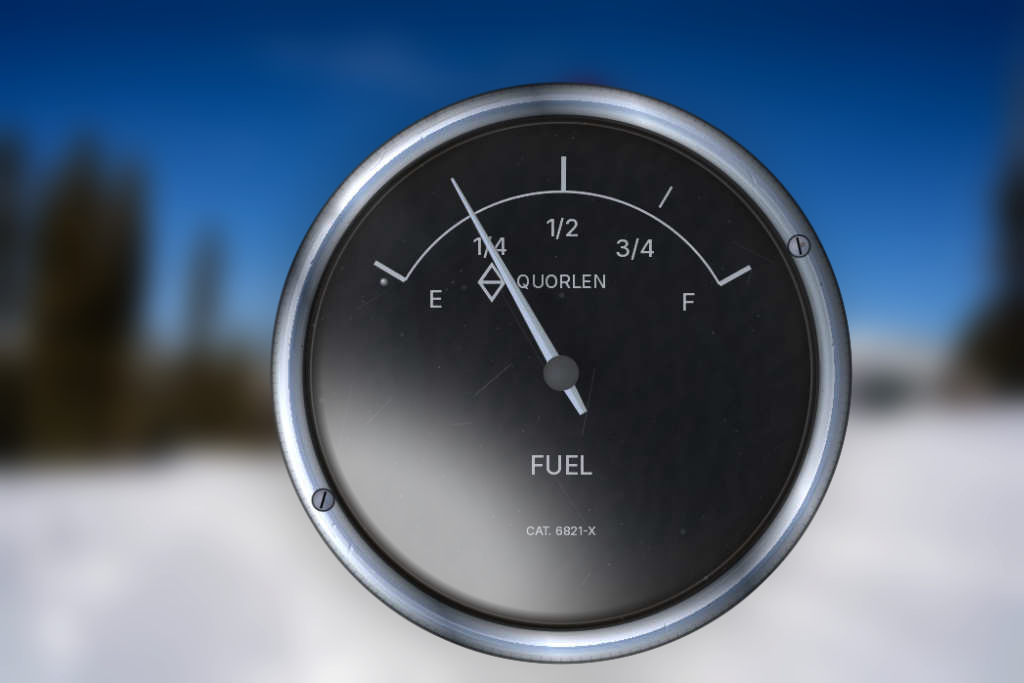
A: 0.25
